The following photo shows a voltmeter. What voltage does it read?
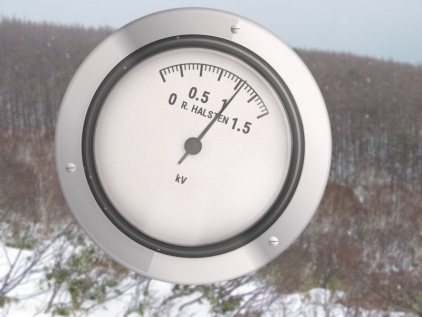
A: 1.05 kV
